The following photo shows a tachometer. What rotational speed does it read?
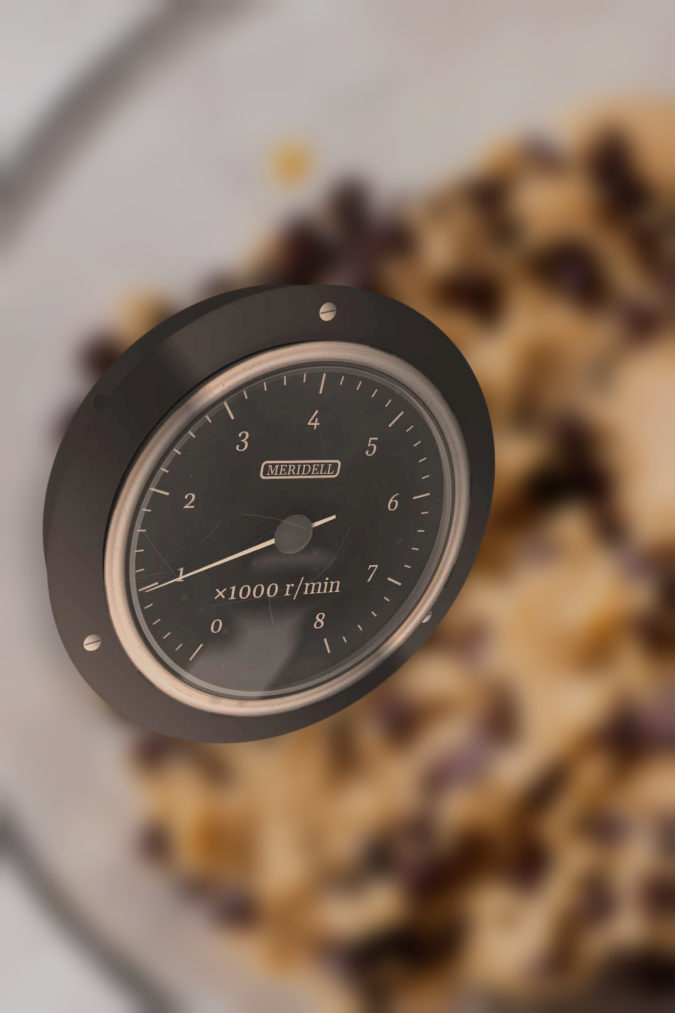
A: 1000 rpm
